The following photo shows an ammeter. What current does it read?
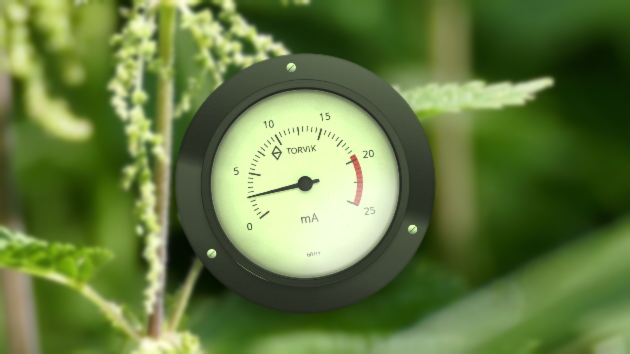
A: 2.5 mA
